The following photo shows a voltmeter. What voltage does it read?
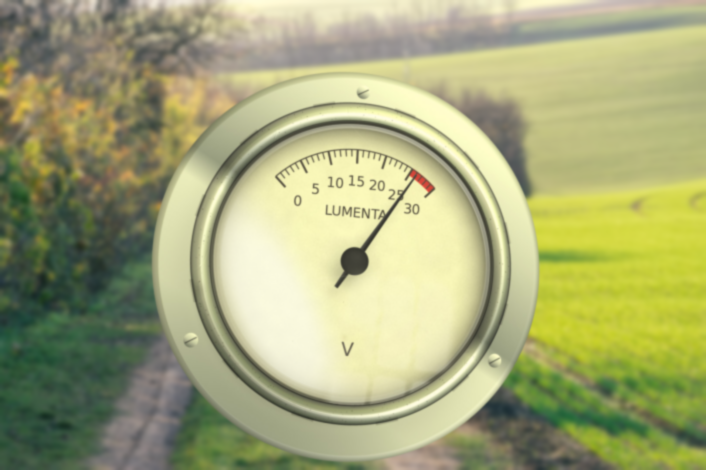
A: 26 V
